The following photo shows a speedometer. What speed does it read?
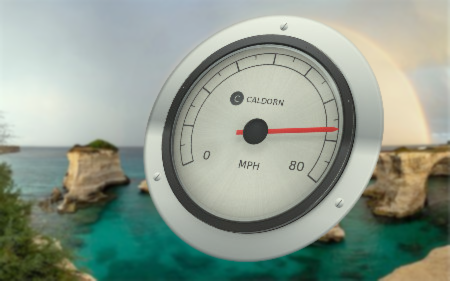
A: 67.5 mph
